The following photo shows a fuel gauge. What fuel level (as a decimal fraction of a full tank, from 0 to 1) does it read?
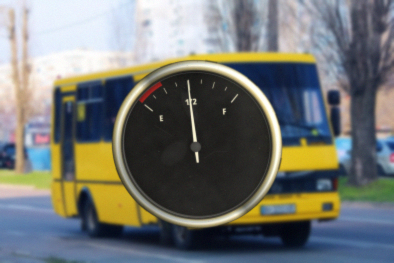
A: 0.5
